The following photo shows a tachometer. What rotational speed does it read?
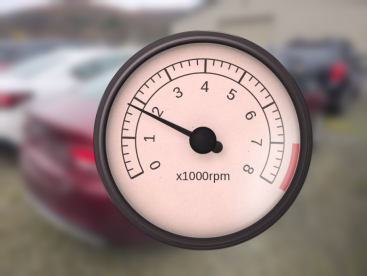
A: 1800 rpm
